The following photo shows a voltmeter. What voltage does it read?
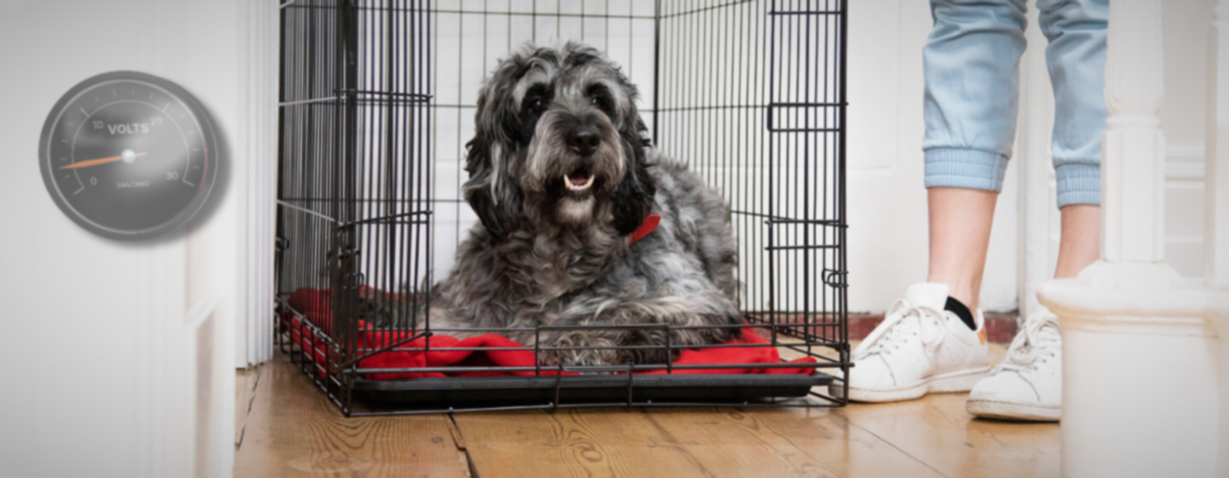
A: 3 V
